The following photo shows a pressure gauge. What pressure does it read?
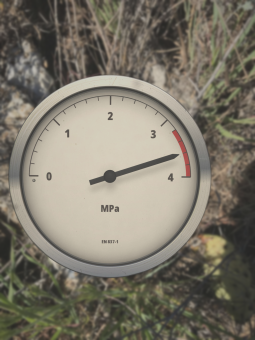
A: 3.6 MPa
